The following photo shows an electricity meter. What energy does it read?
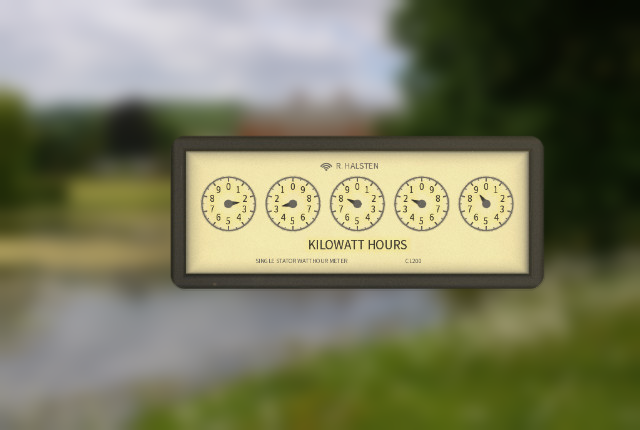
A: 22819 kWh
